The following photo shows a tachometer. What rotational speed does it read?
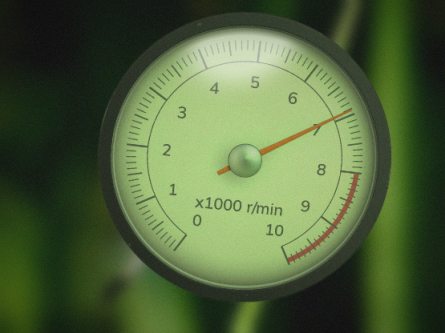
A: 6900 rpm
